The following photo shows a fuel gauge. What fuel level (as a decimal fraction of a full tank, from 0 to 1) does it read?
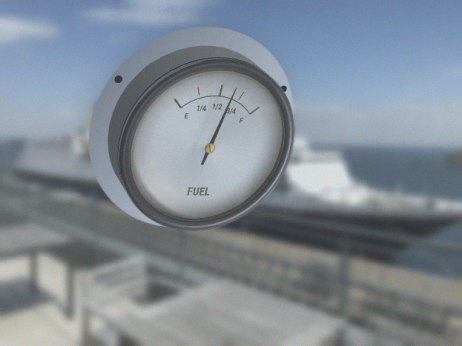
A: 0.625
